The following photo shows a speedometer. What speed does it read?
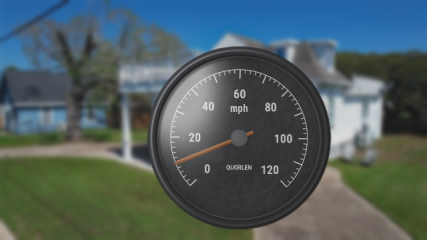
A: 10 mph
